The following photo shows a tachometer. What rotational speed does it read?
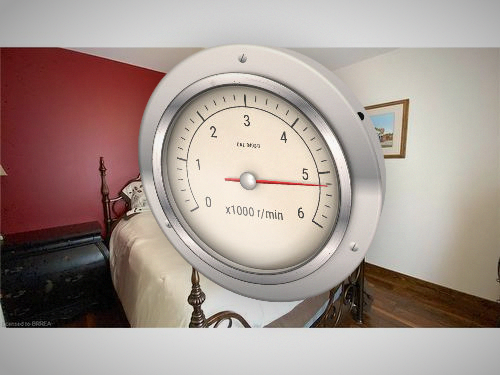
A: 5200 rpm
